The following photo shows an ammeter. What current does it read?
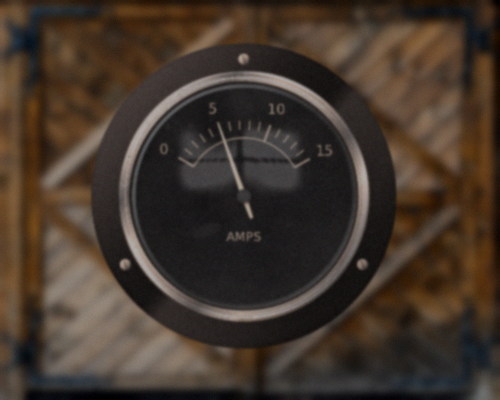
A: 5 A
